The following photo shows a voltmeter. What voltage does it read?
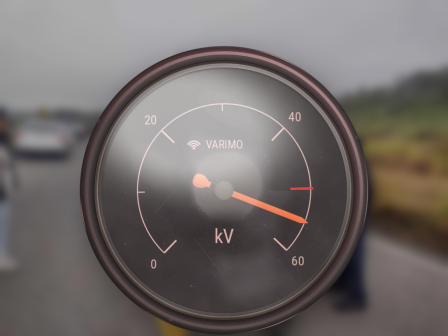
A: 55 kV
